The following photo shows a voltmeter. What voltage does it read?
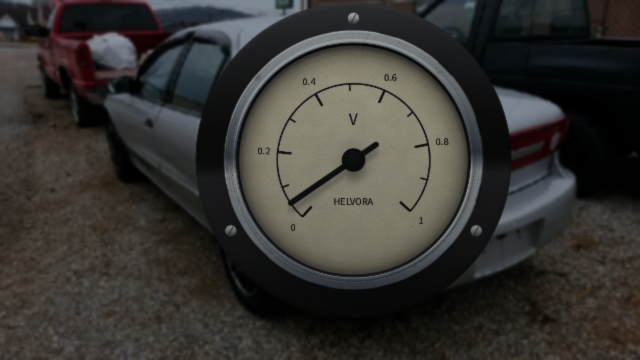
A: 0.05 V
